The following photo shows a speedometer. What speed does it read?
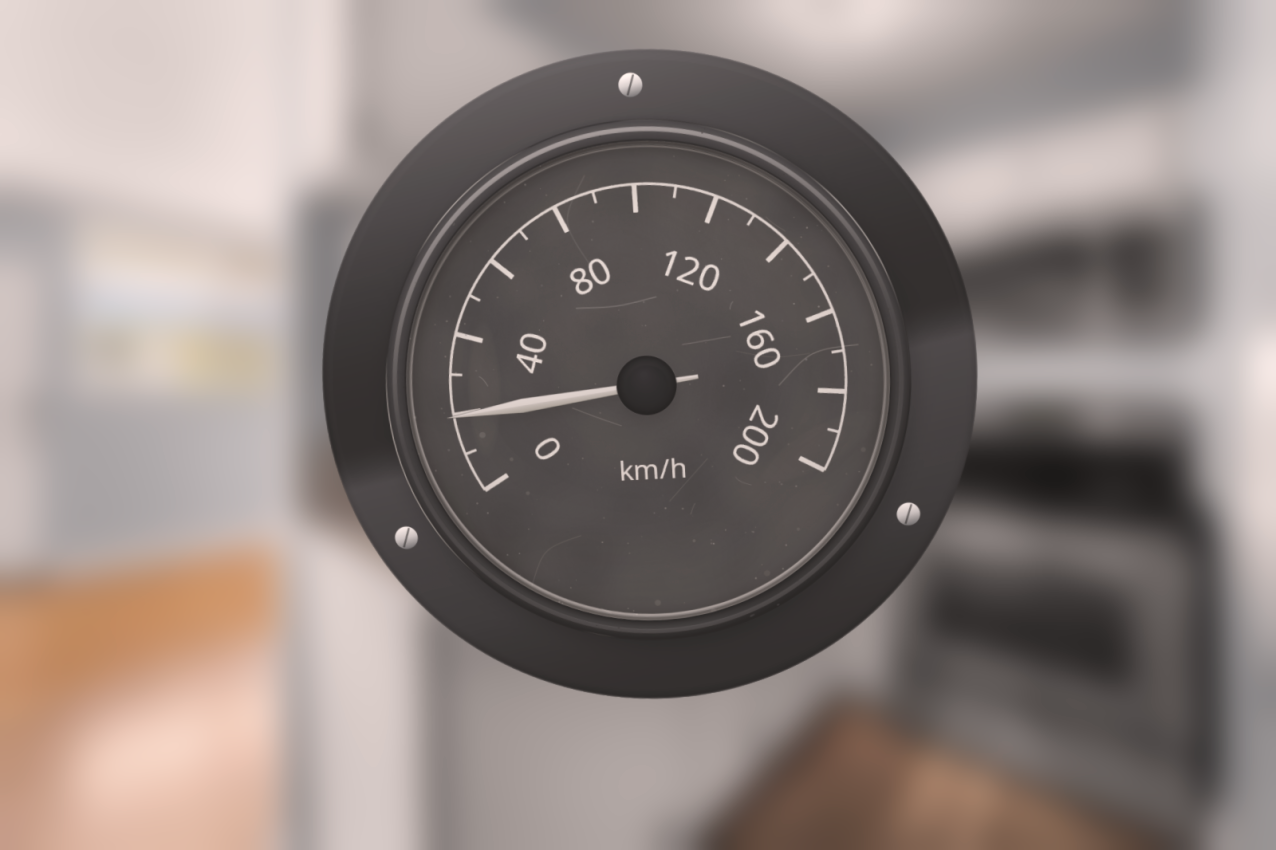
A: 20 km/h
